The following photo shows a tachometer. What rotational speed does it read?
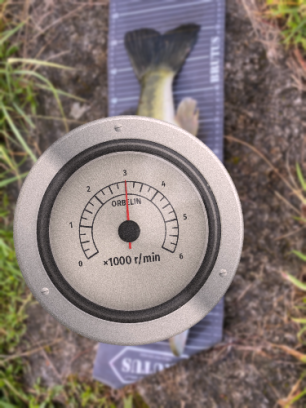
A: 3000 rpm
